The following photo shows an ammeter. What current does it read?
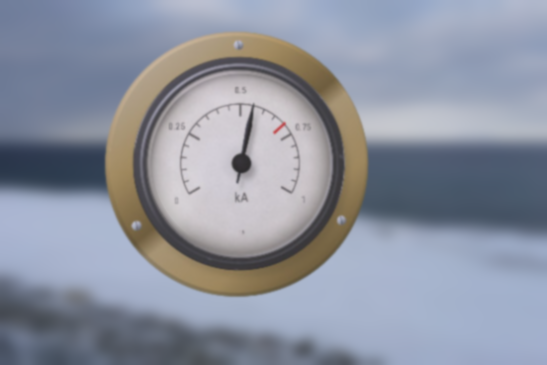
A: 0.55 kA
